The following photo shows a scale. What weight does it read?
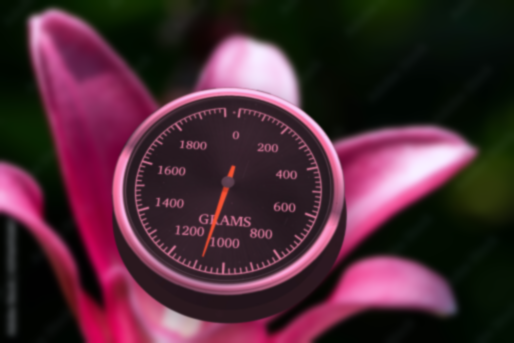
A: 1080 g
